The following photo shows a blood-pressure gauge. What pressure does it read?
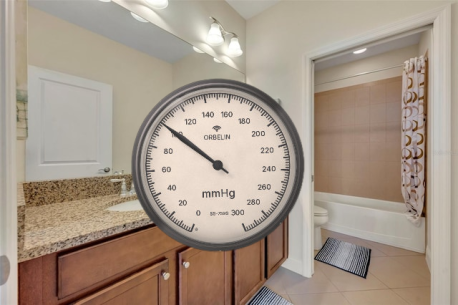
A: 100 mmHg
